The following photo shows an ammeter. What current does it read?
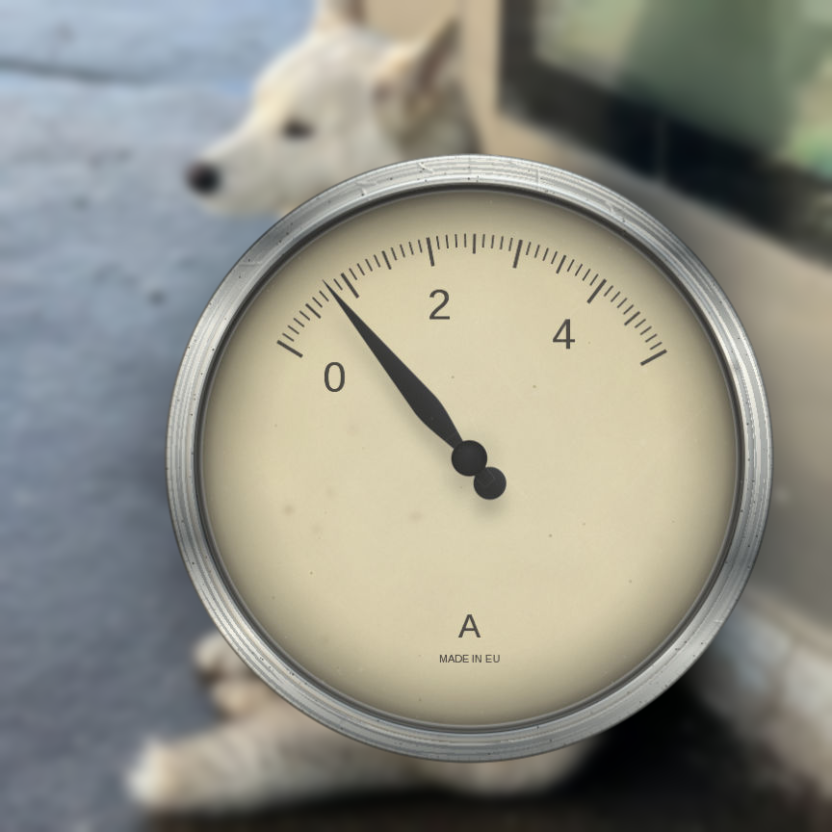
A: 0.8 A
